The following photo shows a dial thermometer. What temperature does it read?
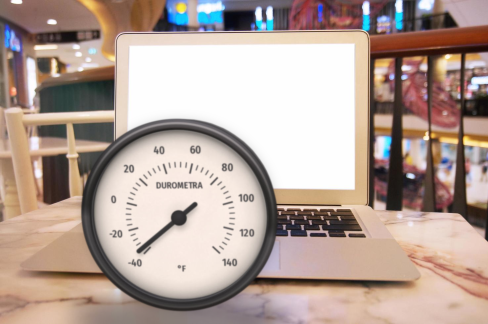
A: -36 °F
